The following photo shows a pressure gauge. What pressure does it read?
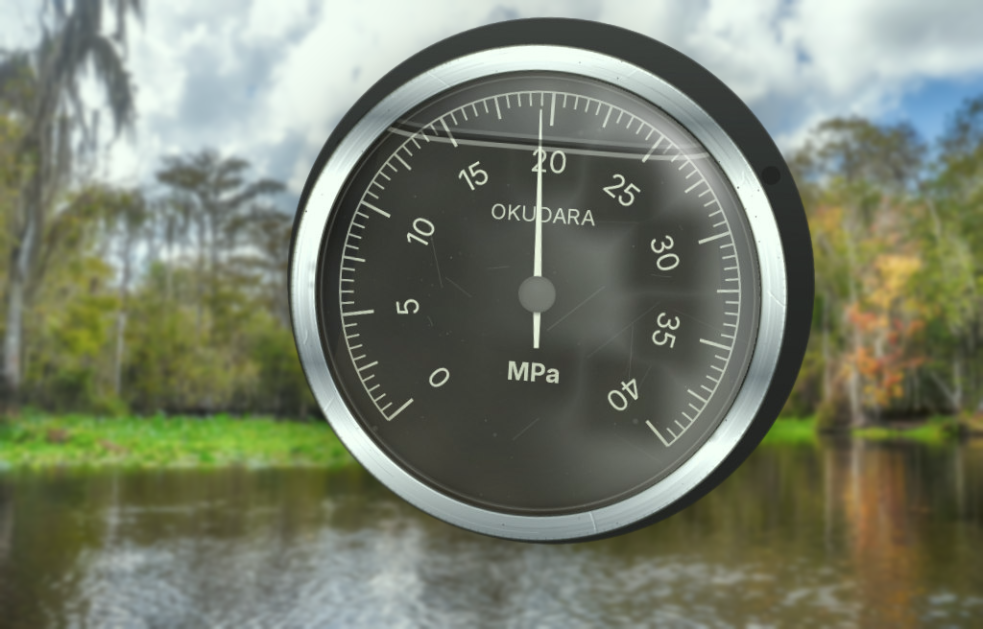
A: 19.5 MPa
